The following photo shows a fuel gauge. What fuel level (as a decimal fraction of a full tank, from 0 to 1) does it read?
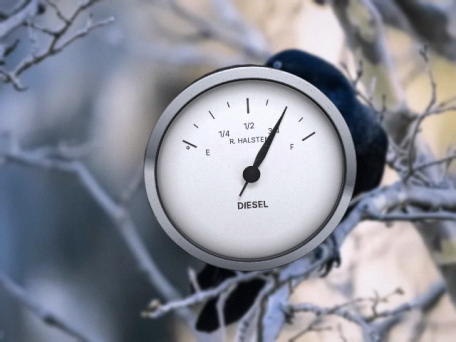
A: 0.75
